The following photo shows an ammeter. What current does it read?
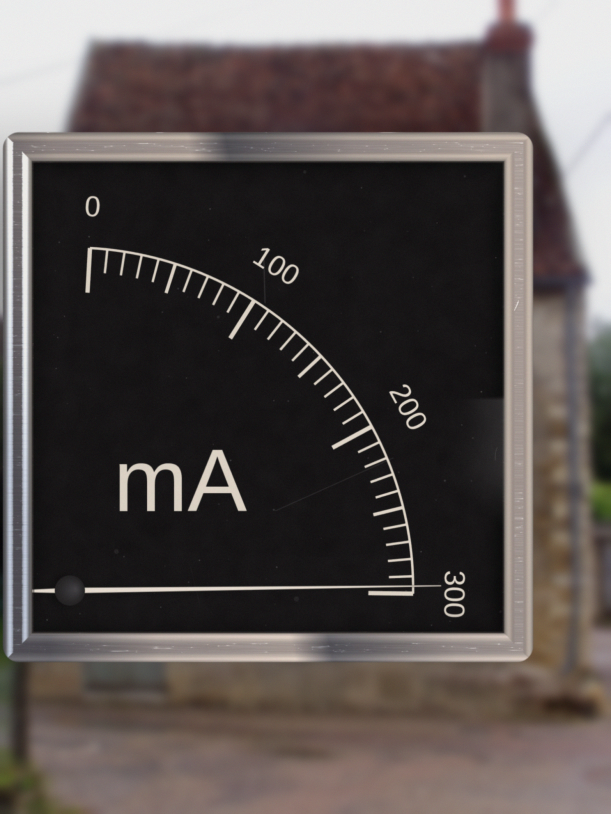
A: 295 mA
